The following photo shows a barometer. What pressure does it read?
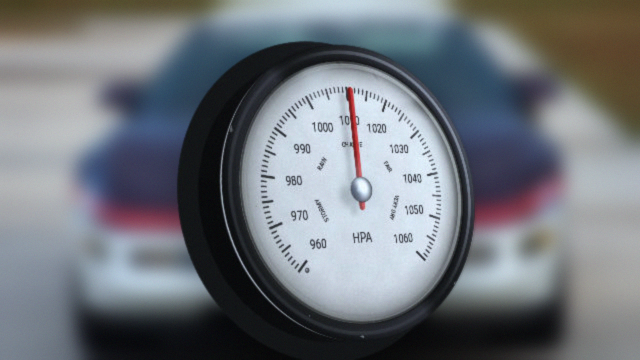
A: 1010 hPa
